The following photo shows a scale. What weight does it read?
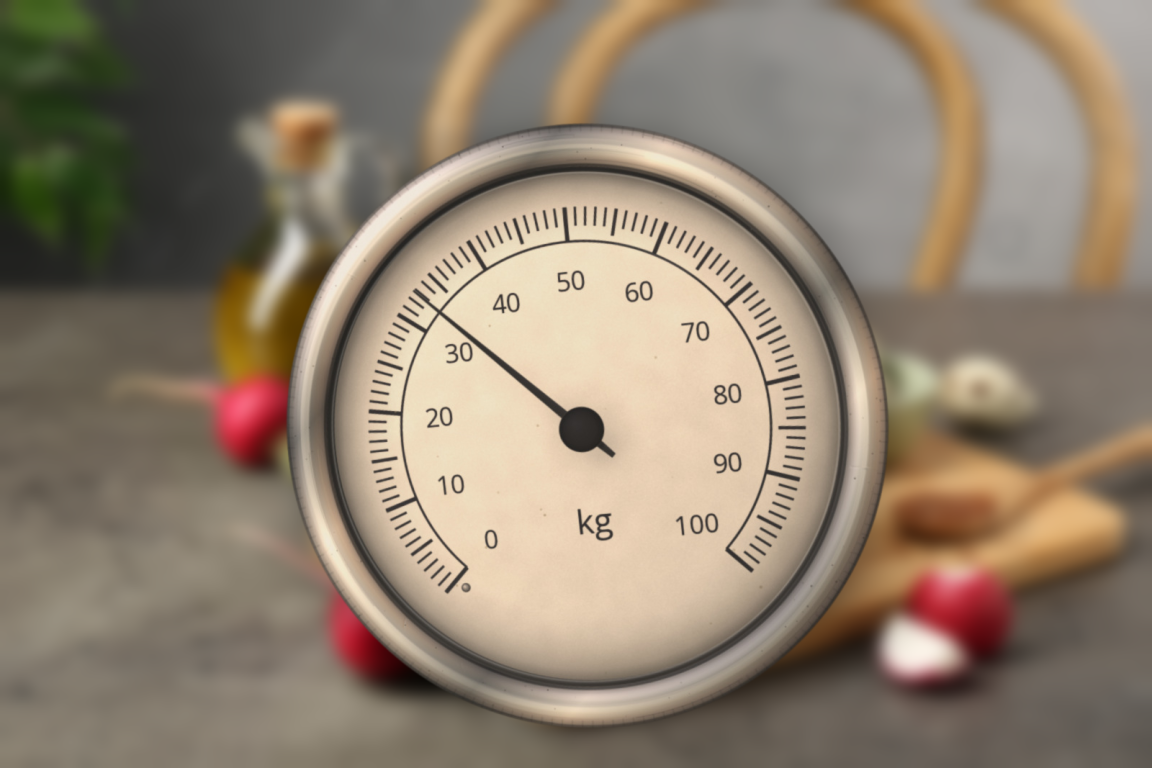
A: 33 kg
